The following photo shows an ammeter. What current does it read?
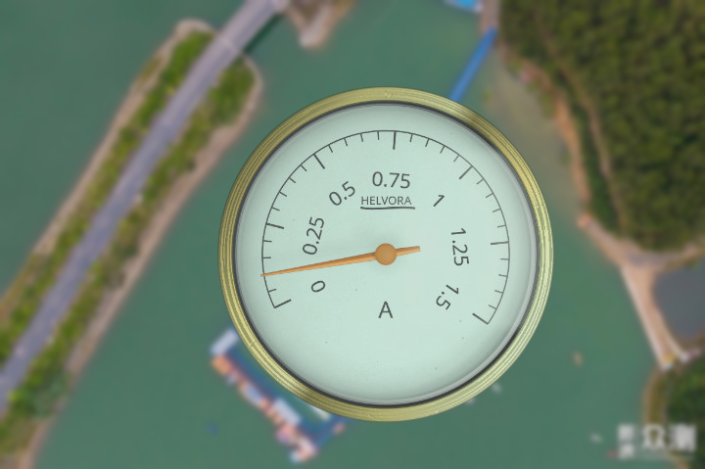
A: 0.1 A
